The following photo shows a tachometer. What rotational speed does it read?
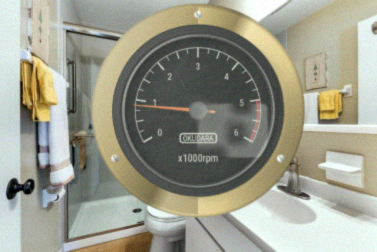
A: 875 rpm
